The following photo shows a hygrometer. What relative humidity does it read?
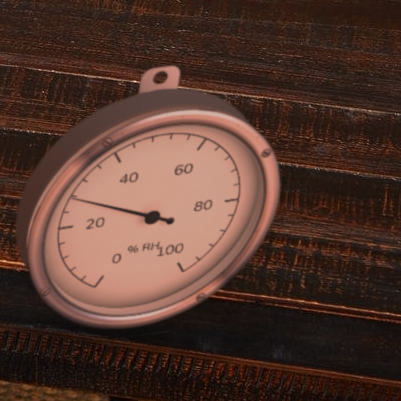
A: 28 %
